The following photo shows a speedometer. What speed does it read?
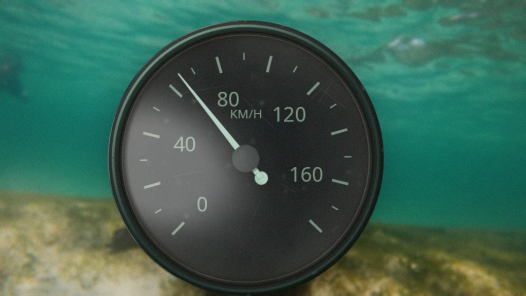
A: 65 km/h
